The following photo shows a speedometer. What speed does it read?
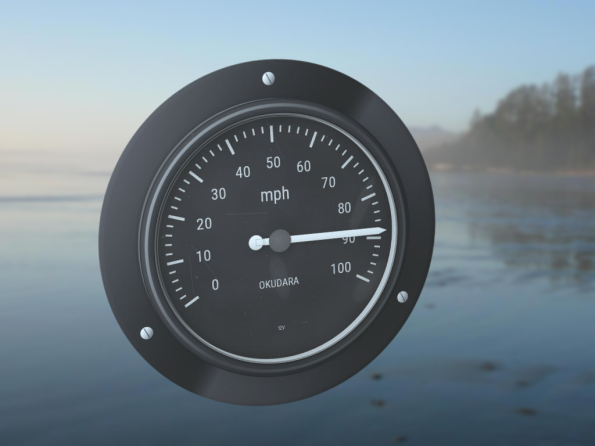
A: 88 mph
